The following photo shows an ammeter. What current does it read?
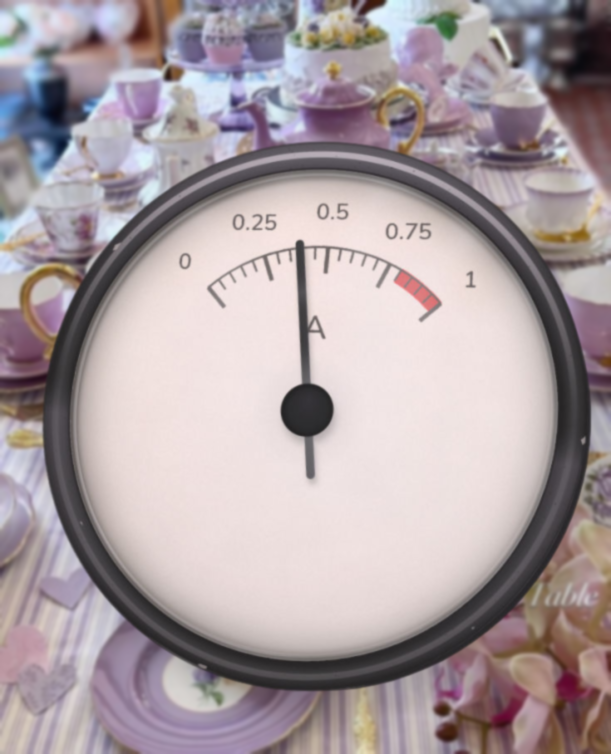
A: 0.4 A
